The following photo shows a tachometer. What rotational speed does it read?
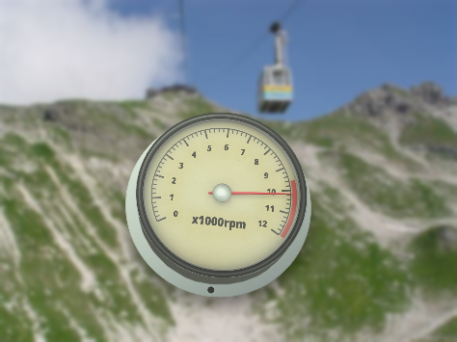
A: 10200 rpm
